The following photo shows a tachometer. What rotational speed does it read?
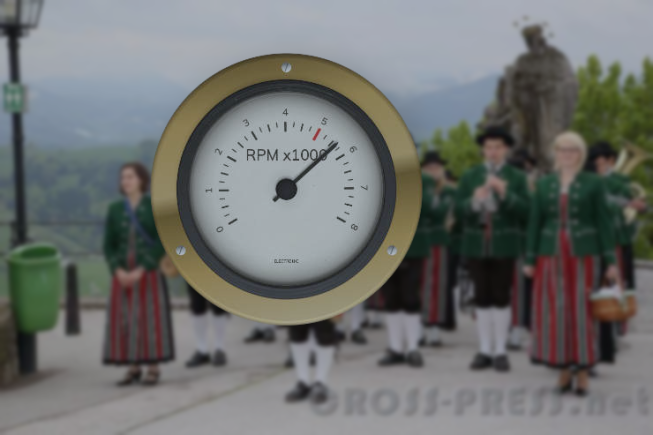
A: 5625 rpm
